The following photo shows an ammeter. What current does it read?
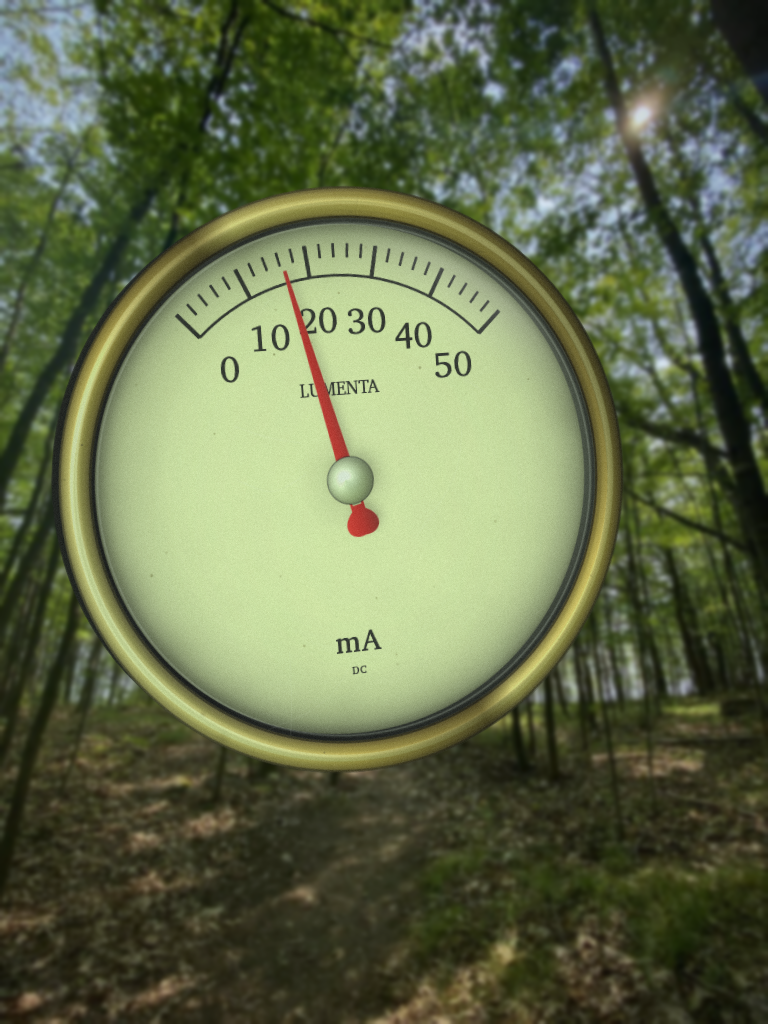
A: 16 mA
